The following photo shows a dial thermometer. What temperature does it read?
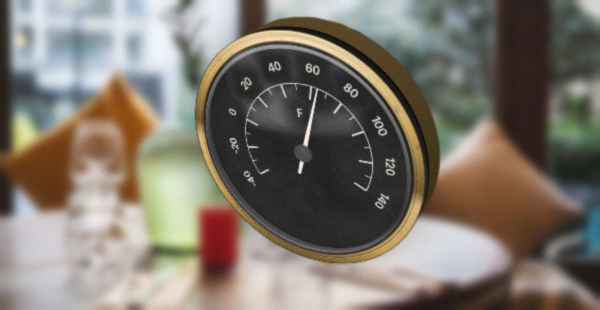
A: 65 °F
